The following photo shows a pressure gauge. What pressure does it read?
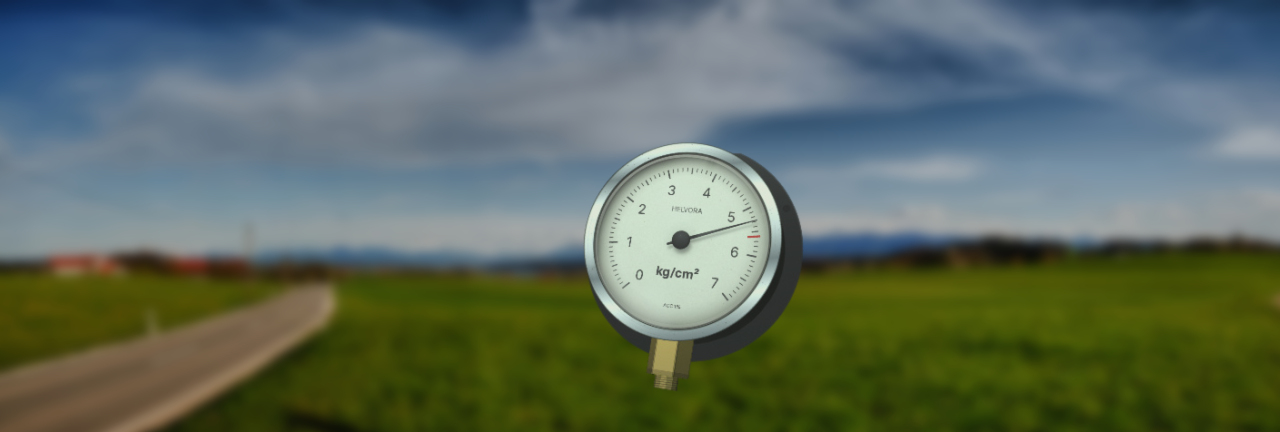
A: 5.3 kg/cm²
